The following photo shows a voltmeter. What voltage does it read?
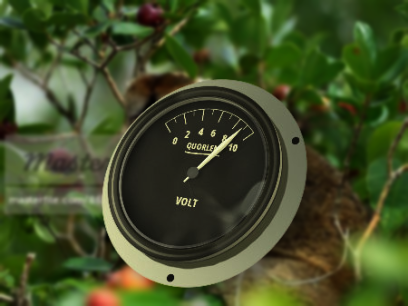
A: 9 V
